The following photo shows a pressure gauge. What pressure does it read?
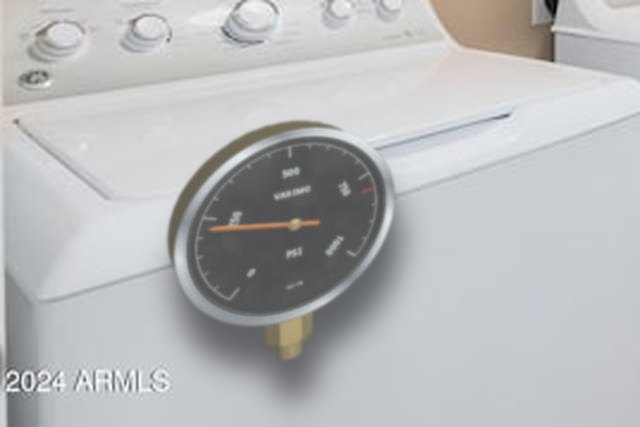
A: 225 psi
